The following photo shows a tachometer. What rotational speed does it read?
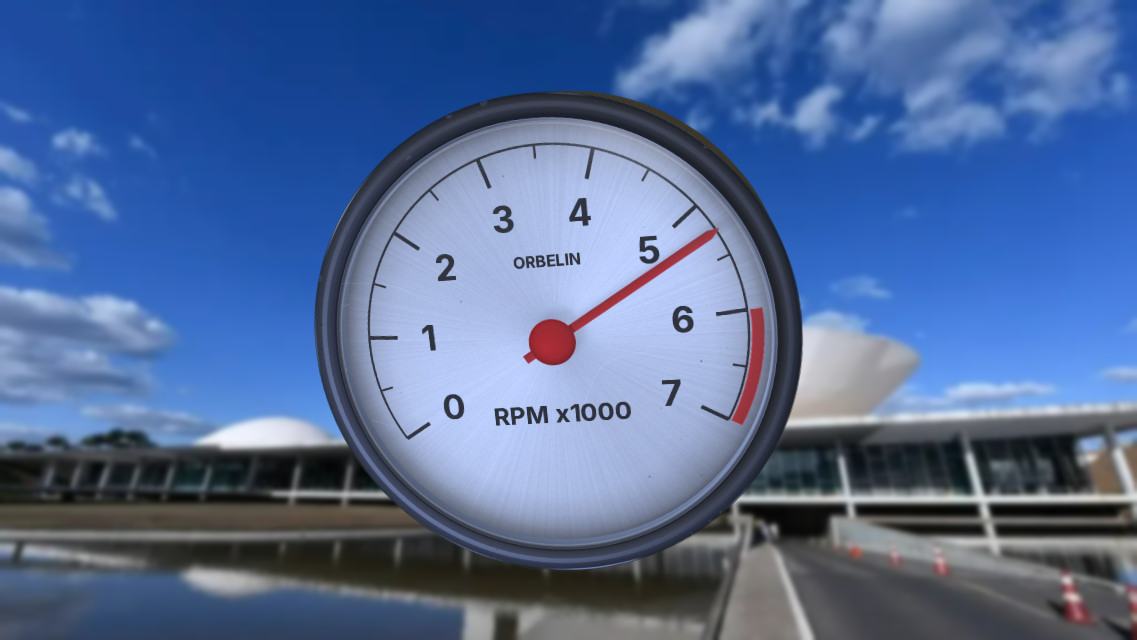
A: 5250 rpm
